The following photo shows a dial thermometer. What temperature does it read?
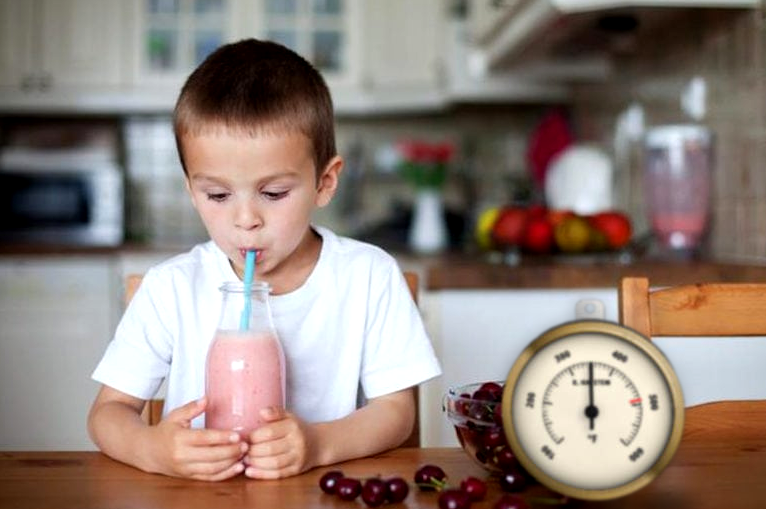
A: 350 °F
